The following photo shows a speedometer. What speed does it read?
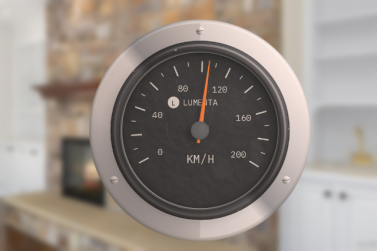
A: 105 km/h
